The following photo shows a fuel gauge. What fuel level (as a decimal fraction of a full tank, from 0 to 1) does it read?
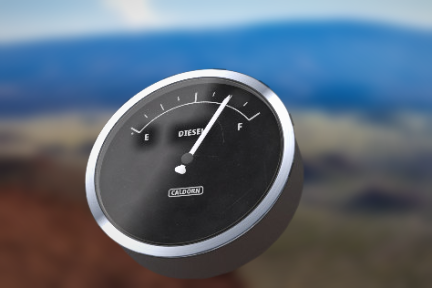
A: 0.75
